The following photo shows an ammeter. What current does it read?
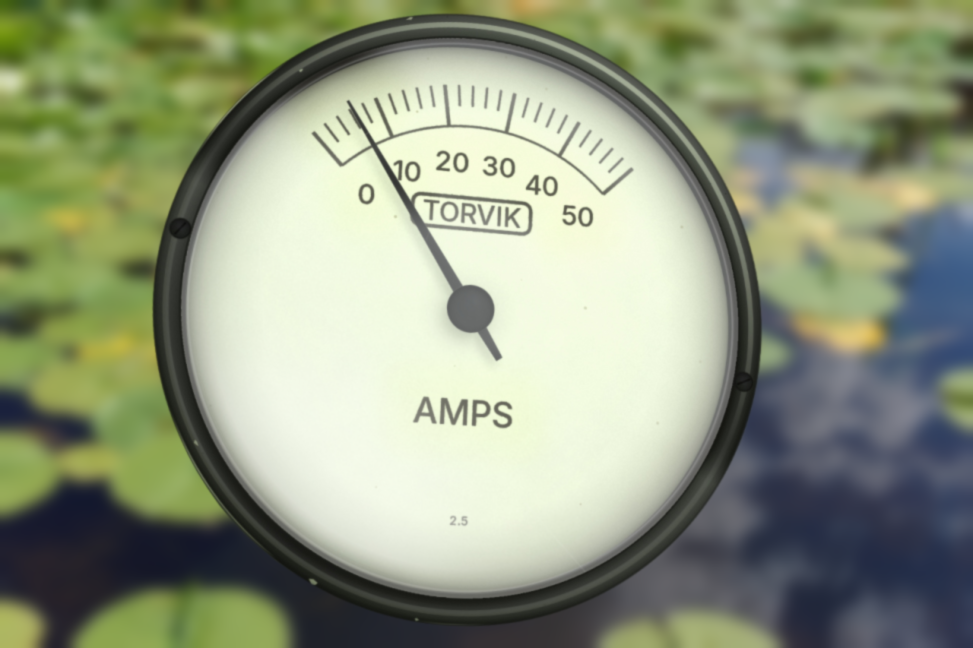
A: 6 A
